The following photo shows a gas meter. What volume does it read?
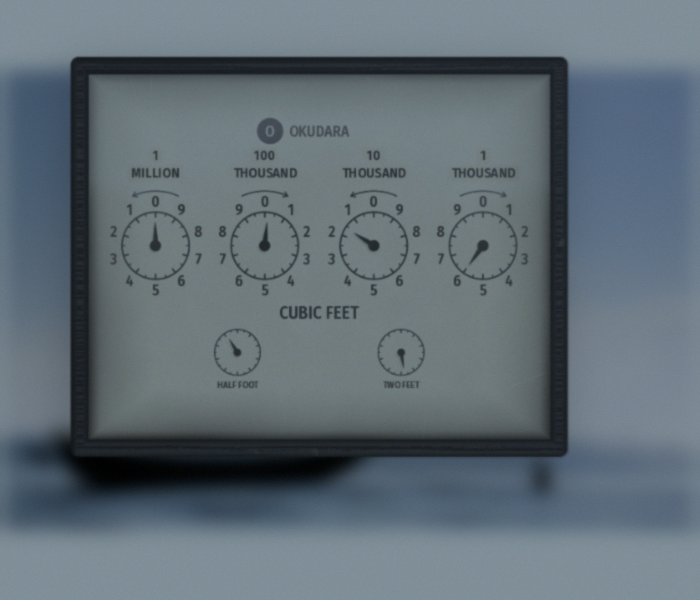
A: 1600 ft³
